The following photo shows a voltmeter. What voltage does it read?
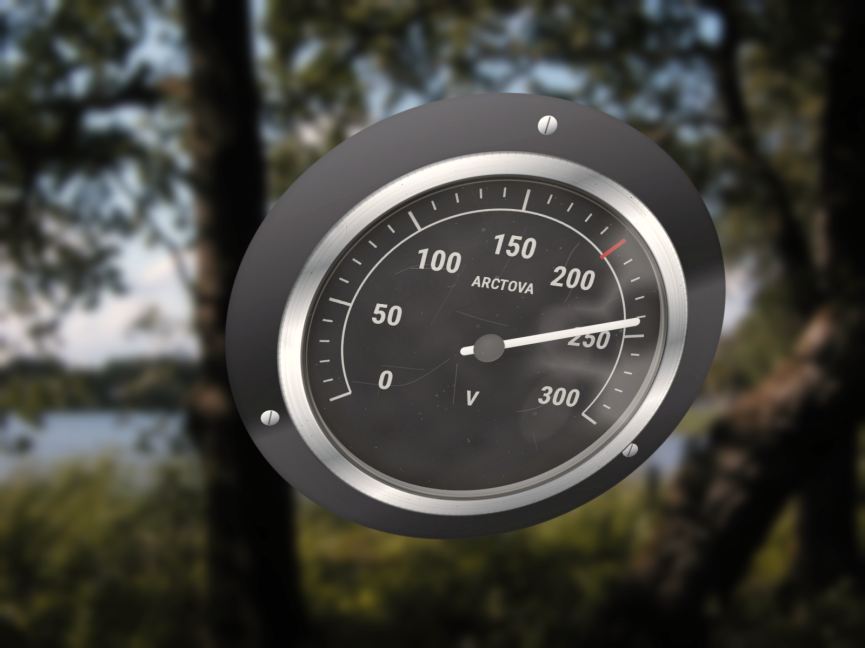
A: 240 V
